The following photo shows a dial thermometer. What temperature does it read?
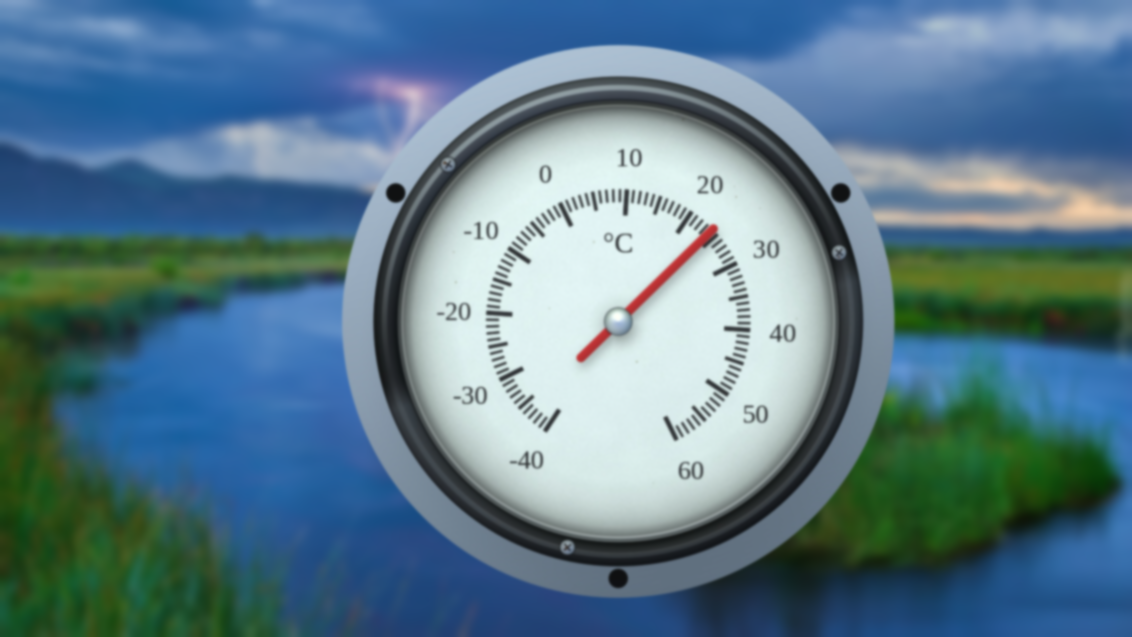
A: 24 °C
